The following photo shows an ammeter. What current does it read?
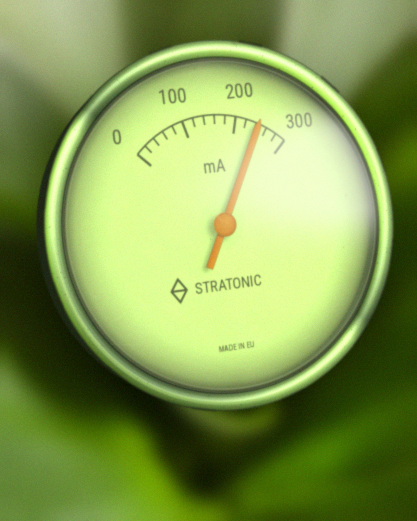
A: 240 mA
